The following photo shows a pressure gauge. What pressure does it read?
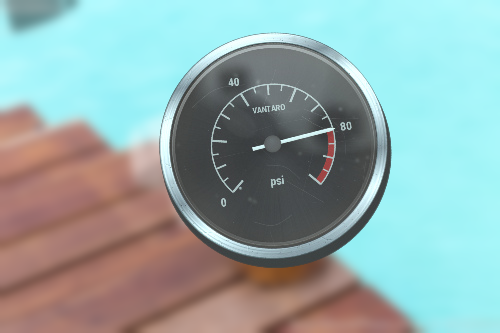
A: 80 psi
